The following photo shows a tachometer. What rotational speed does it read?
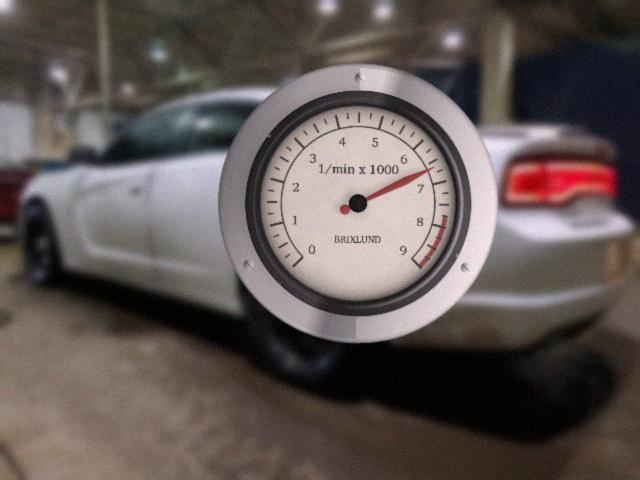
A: 6625 rpm
